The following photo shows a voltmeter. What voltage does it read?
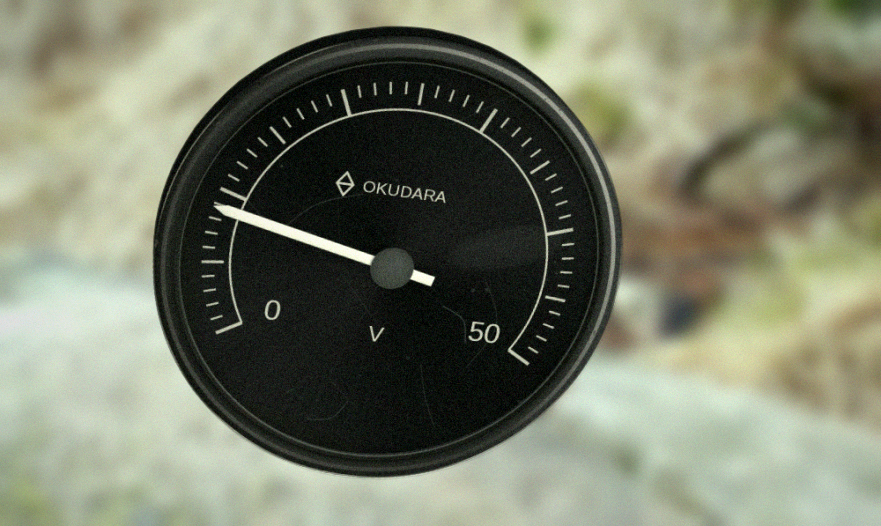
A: 9 V
